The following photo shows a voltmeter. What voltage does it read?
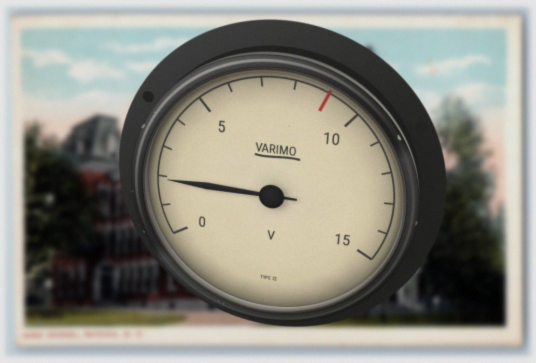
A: 2 V
